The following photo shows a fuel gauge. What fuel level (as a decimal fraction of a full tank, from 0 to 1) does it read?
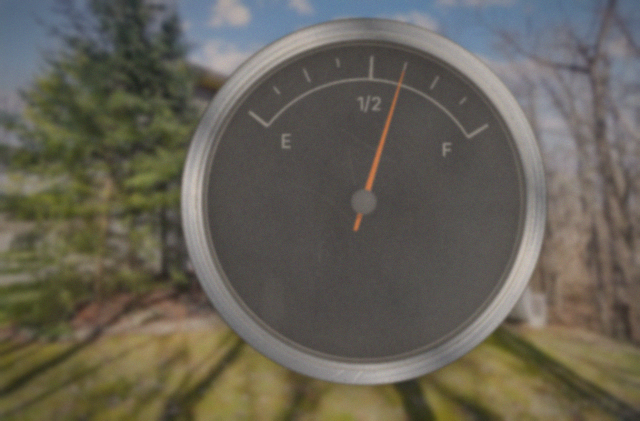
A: 0.625
